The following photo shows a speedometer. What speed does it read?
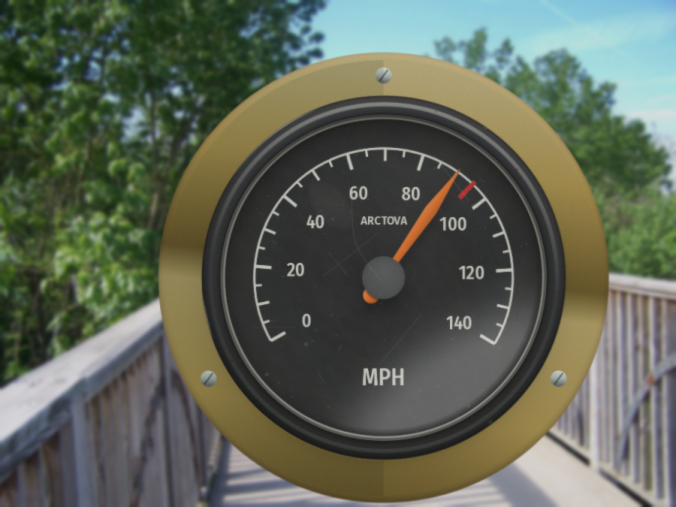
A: 90 mph
